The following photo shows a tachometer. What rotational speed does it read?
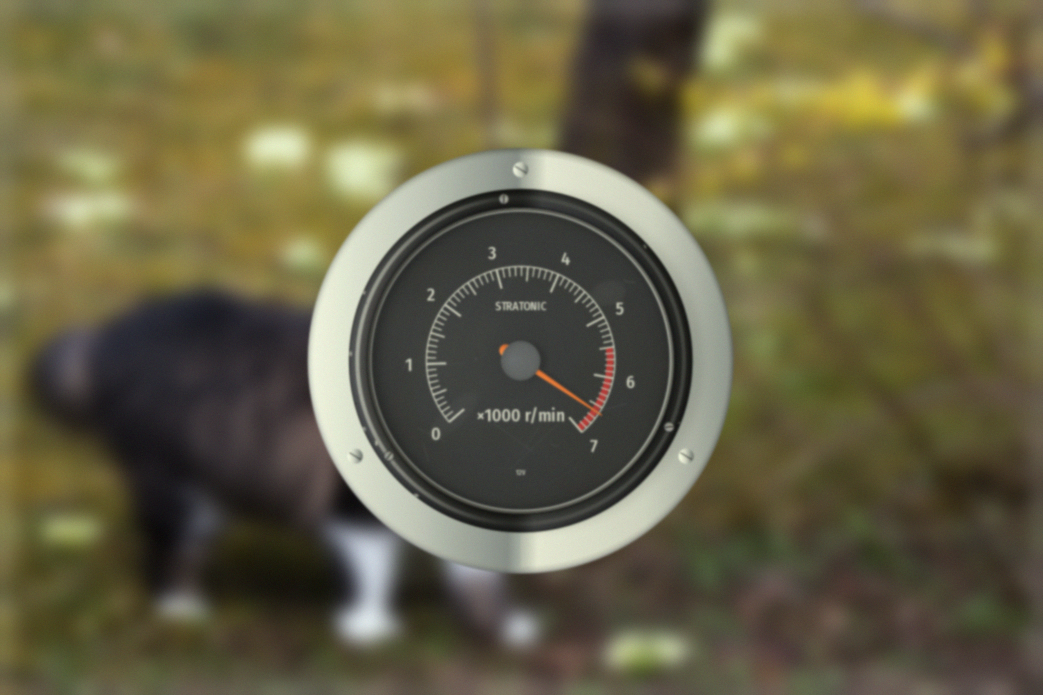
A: 6600 rpm
